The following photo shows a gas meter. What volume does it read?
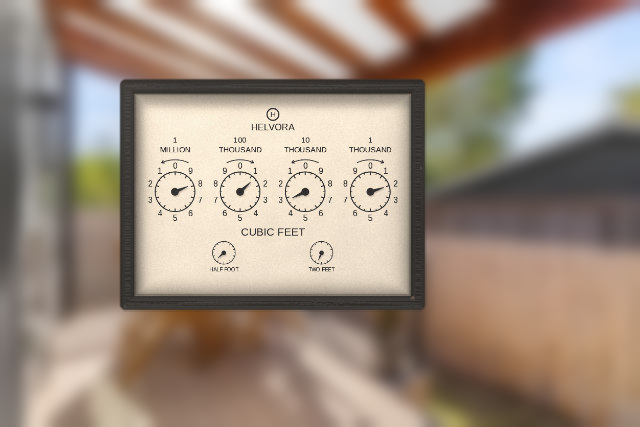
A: 813200 ft³
